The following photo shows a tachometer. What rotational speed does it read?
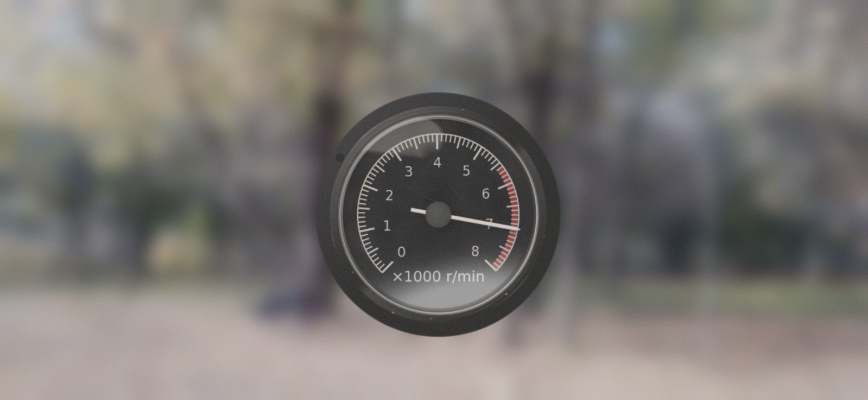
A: 7000 rpm
